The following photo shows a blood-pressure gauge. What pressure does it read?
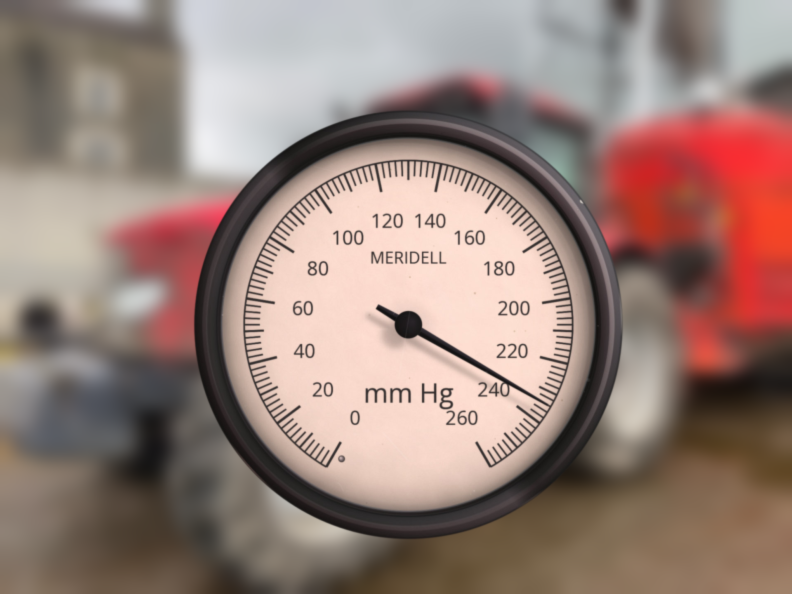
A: 234 mmHg
